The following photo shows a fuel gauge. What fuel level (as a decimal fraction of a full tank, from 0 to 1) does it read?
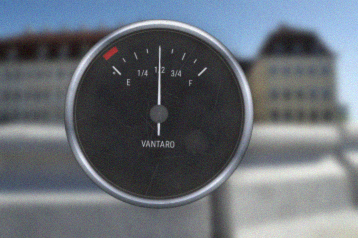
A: 0.5
